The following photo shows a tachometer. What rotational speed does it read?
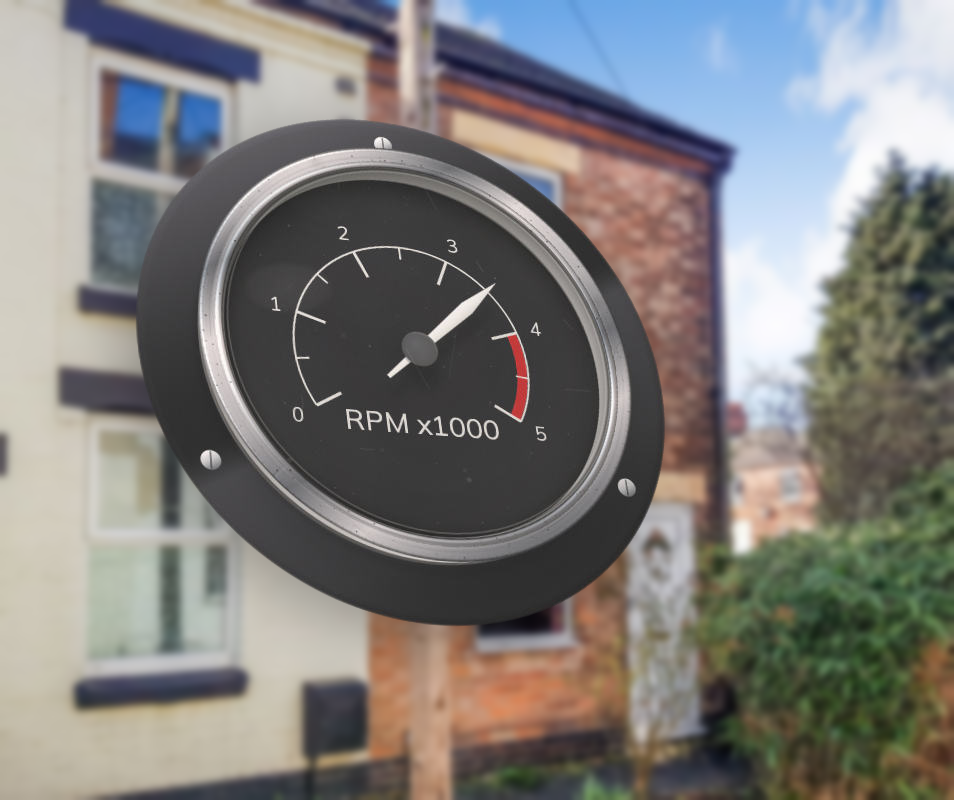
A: 3500 rpm
